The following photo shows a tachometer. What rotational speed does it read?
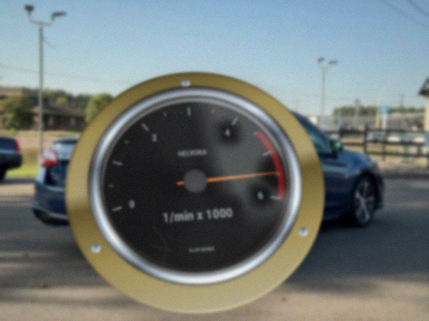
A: 5500 rpm
